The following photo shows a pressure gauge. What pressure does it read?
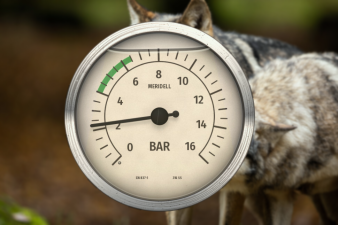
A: 2.25 bar
